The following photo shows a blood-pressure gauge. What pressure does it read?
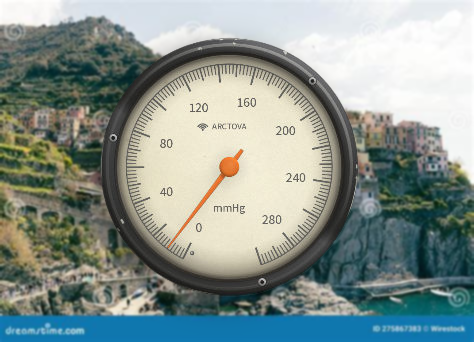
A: 10 mmHg
